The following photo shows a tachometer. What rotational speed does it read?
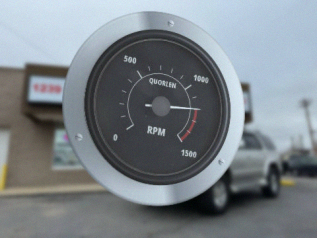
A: 1200 rpm
